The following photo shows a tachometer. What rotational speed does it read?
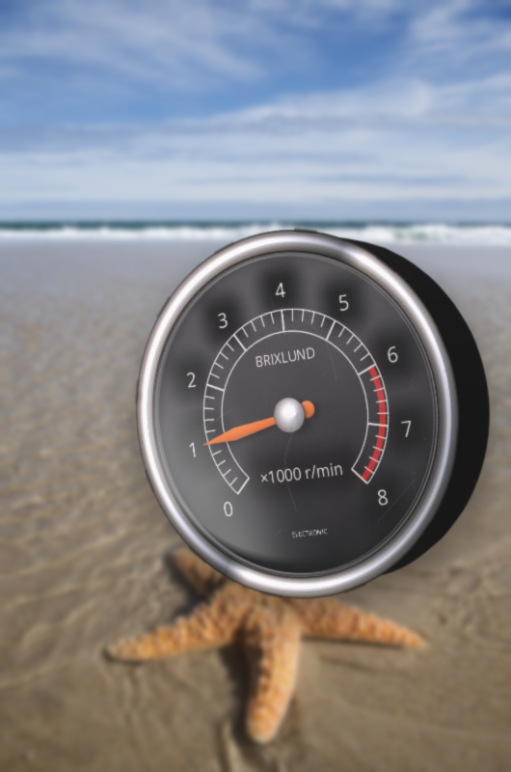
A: 1000 rpm
